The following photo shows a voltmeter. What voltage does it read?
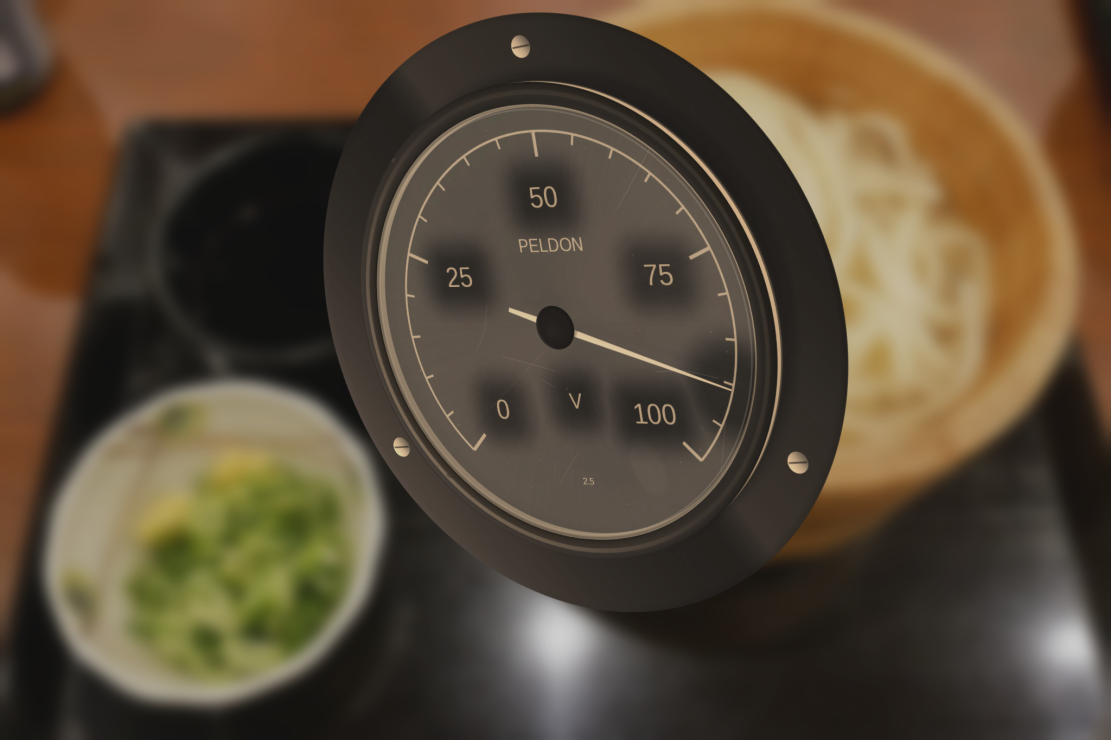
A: 90 V
